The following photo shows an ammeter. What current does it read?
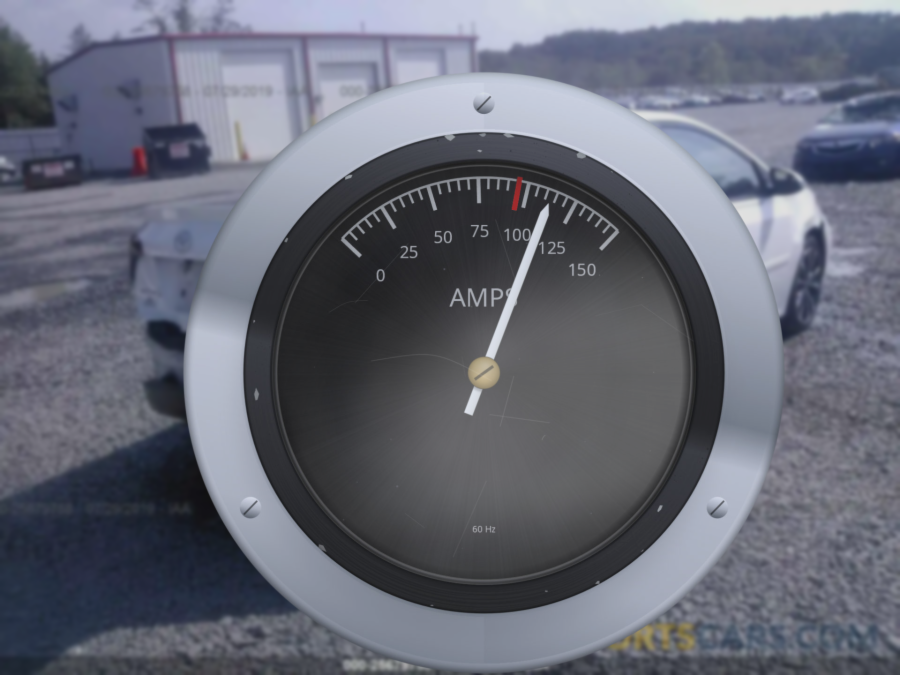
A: 112.5 A
